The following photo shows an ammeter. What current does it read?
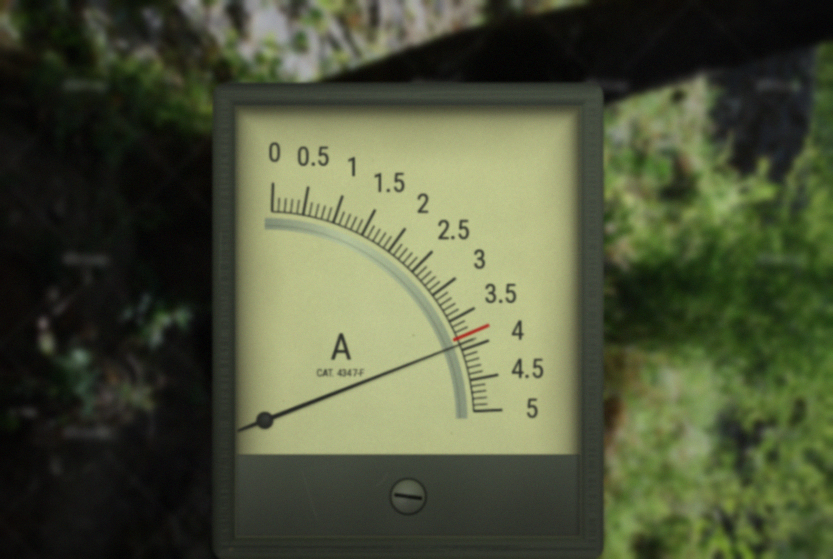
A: 3.9 A
